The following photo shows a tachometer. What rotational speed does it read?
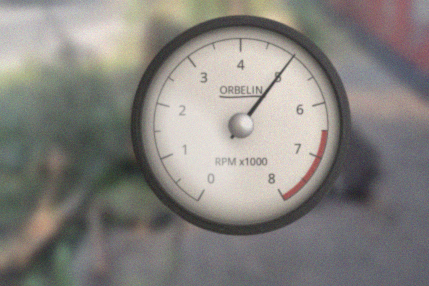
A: 5000 rpm
